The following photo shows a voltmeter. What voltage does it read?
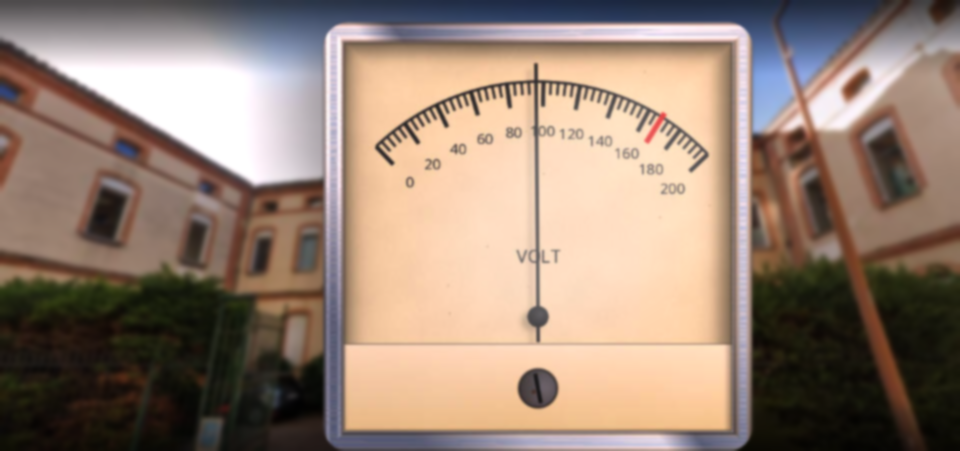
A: 96 V
